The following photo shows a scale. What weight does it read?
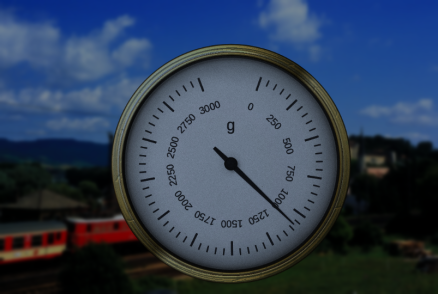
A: 1075 g
